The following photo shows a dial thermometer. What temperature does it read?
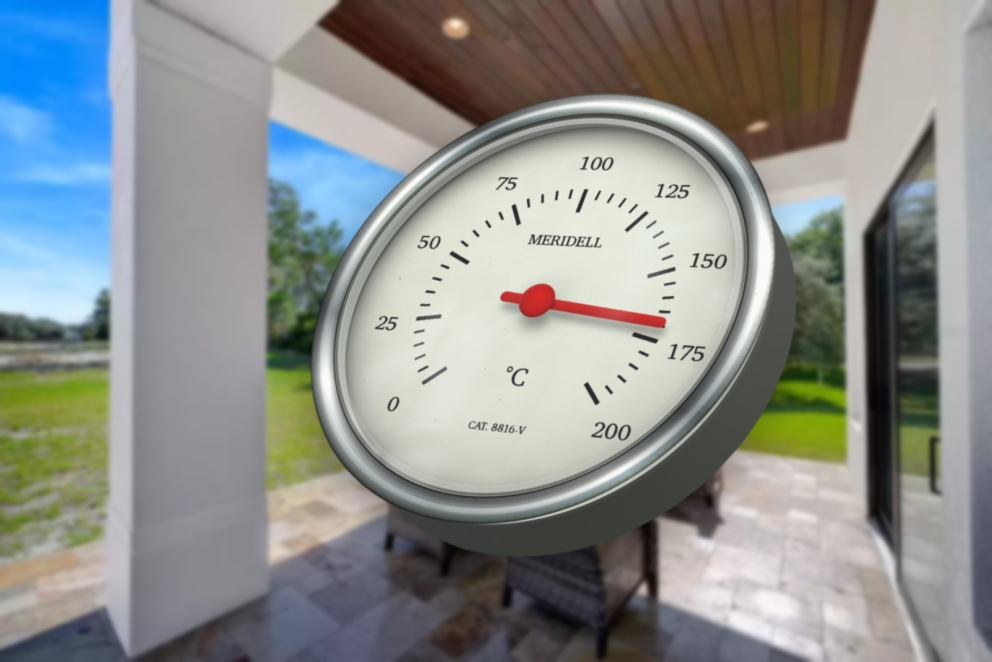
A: 170 °C
